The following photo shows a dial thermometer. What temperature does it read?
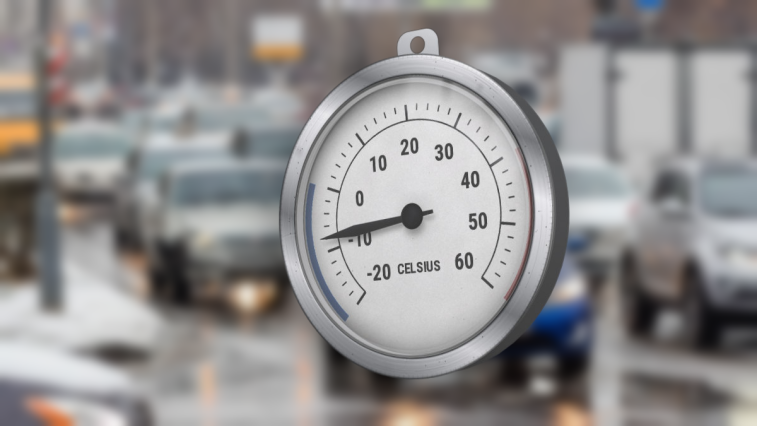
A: -8 °C
